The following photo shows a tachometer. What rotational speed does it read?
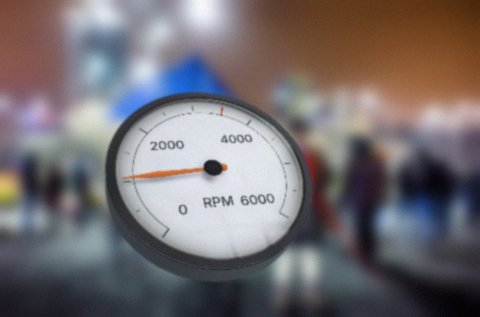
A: 1000 rpm
